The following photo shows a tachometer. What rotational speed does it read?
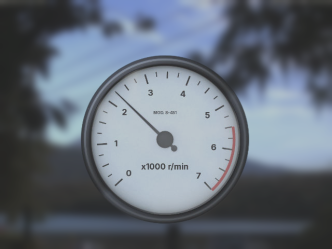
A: 2250 rpm
